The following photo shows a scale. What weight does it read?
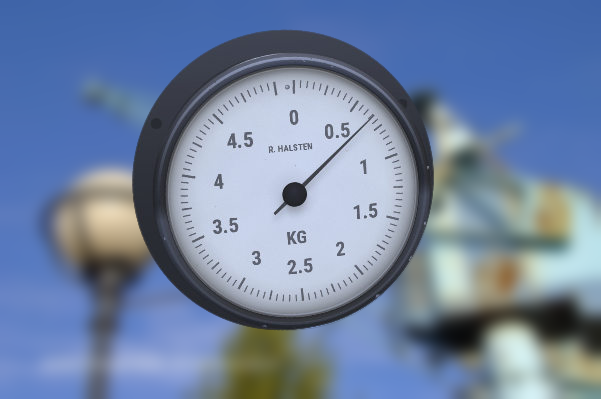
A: 0.65 kg
